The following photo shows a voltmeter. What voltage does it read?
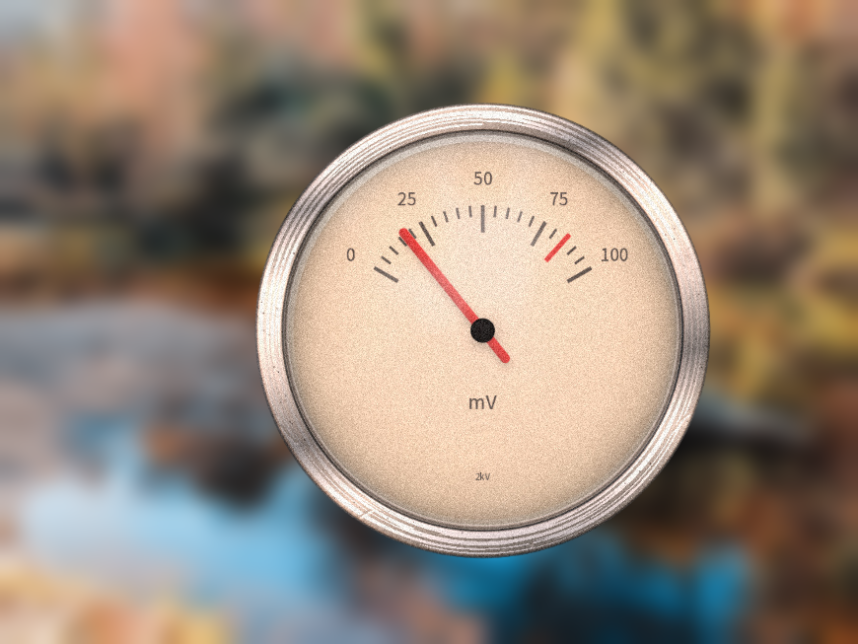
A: 17.5 mV
